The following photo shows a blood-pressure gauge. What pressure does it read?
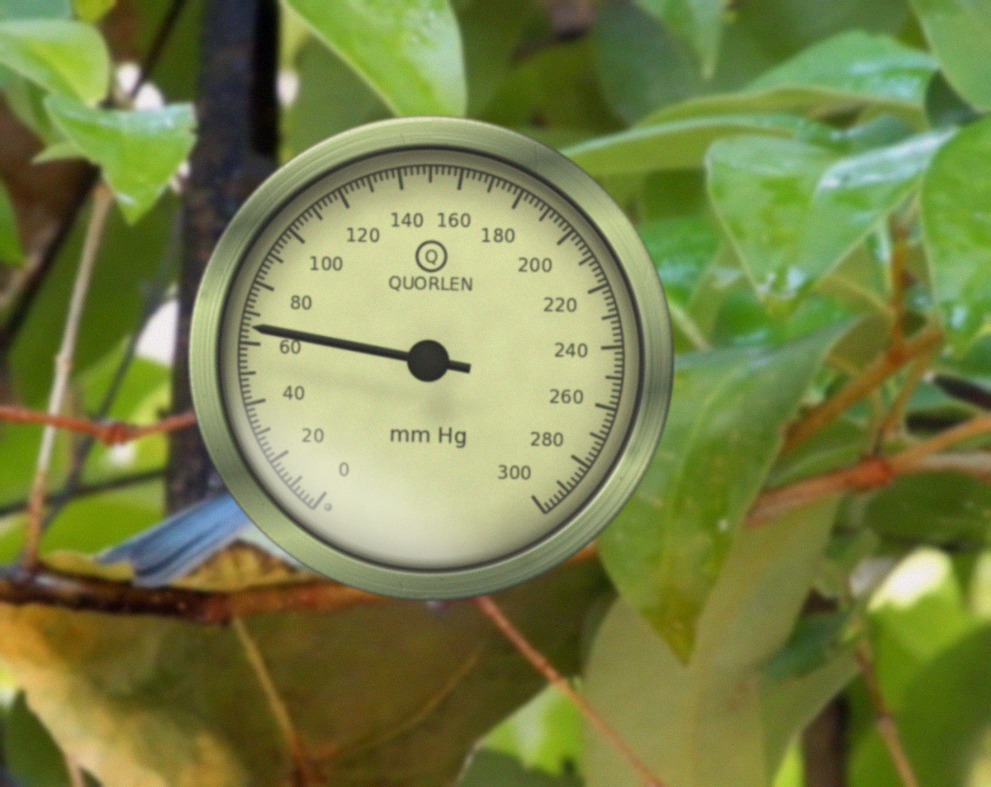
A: 66 mmHg
